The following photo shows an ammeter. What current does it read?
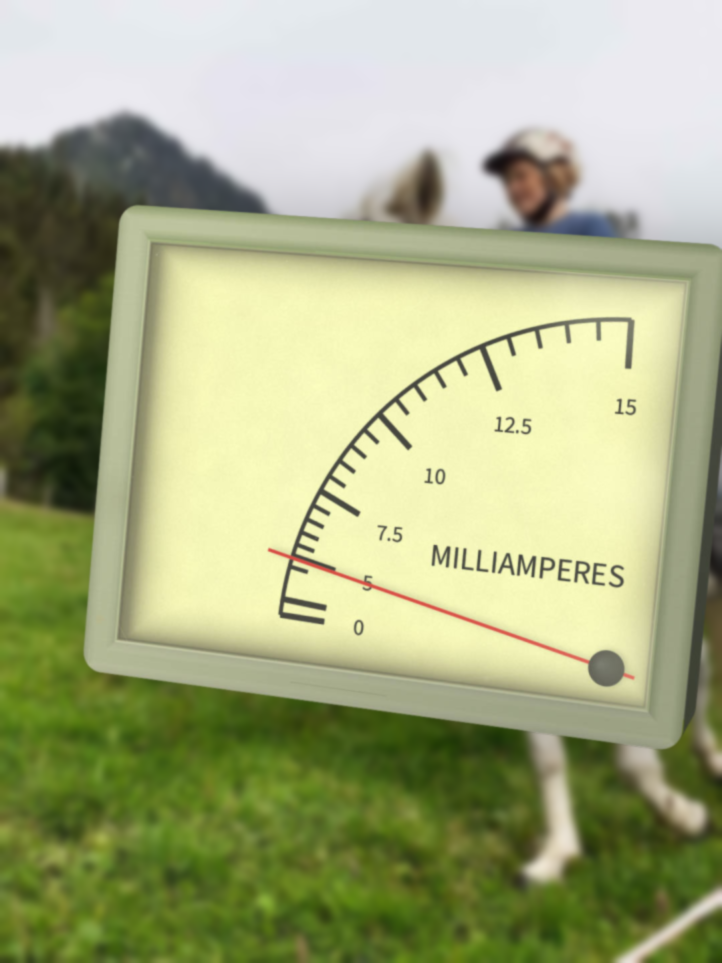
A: 5 mA
